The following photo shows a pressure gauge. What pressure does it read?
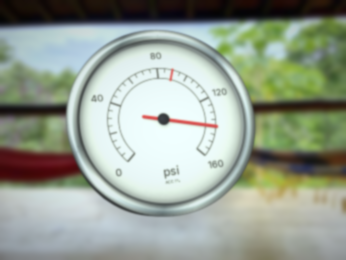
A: 140 psi
